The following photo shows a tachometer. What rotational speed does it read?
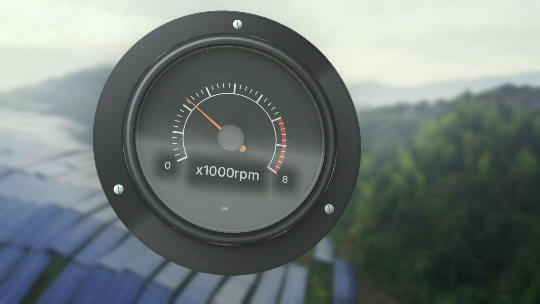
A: 2200 rpm
